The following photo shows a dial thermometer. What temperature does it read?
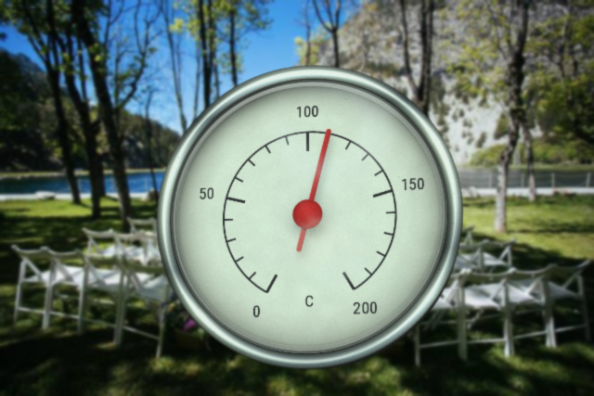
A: 110 °C
